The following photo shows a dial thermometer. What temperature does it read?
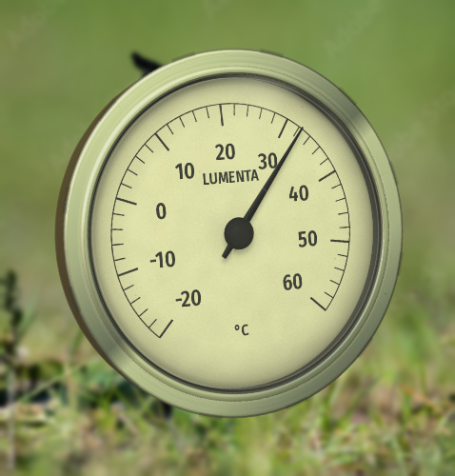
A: 32 °C
